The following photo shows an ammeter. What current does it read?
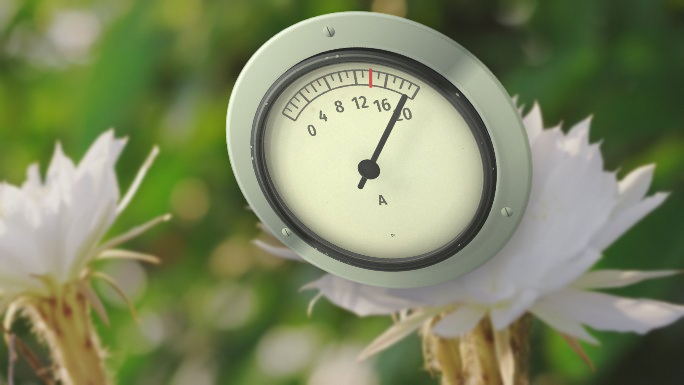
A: 19 A
